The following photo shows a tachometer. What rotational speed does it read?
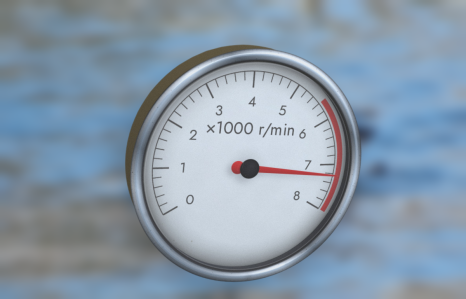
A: 7200 rpm
